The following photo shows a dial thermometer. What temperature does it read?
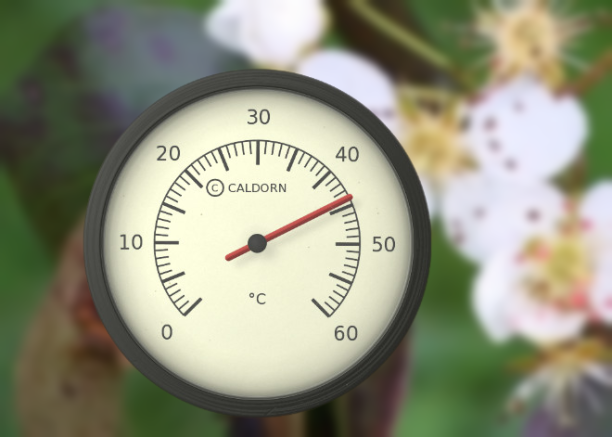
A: 44 °C
